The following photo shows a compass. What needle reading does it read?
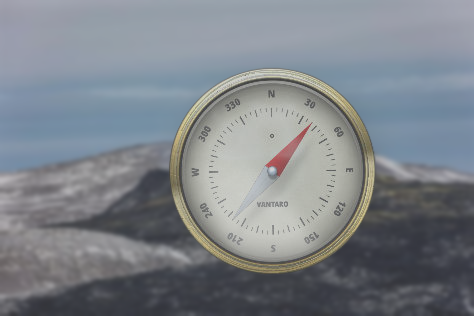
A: 40 °
